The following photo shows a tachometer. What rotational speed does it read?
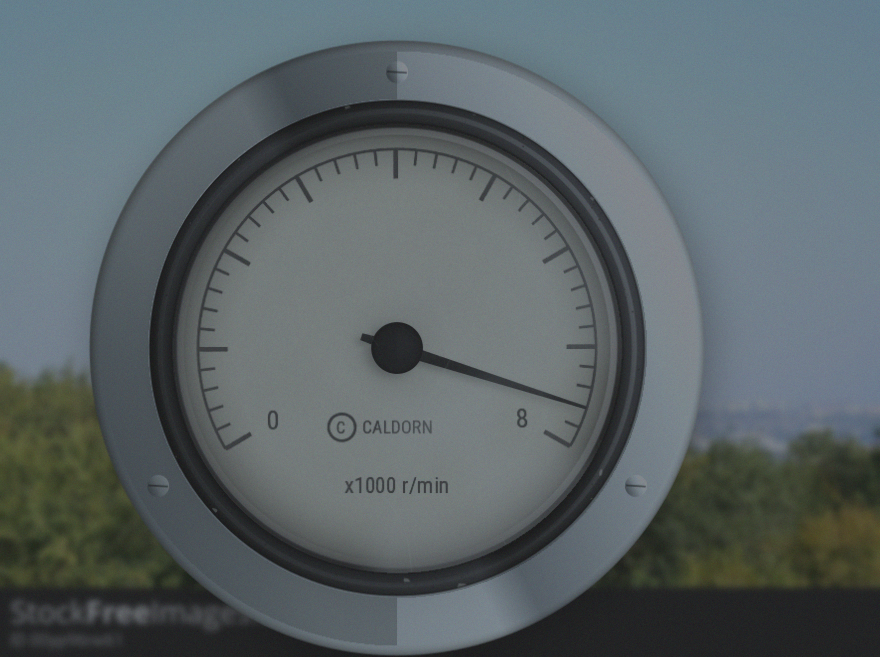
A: 7600 rpm
